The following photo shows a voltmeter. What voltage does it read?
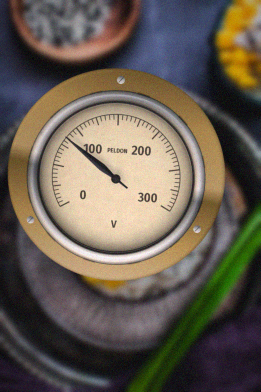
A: 85 V
